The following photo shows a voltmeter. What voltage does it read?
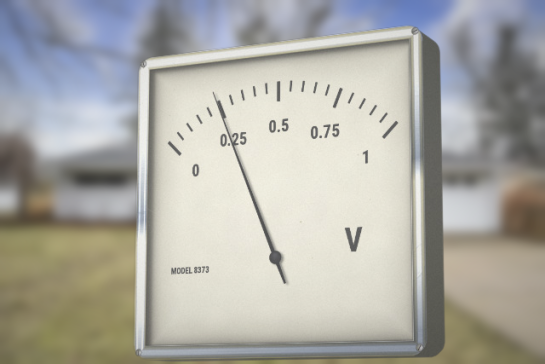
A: 0.25 V
